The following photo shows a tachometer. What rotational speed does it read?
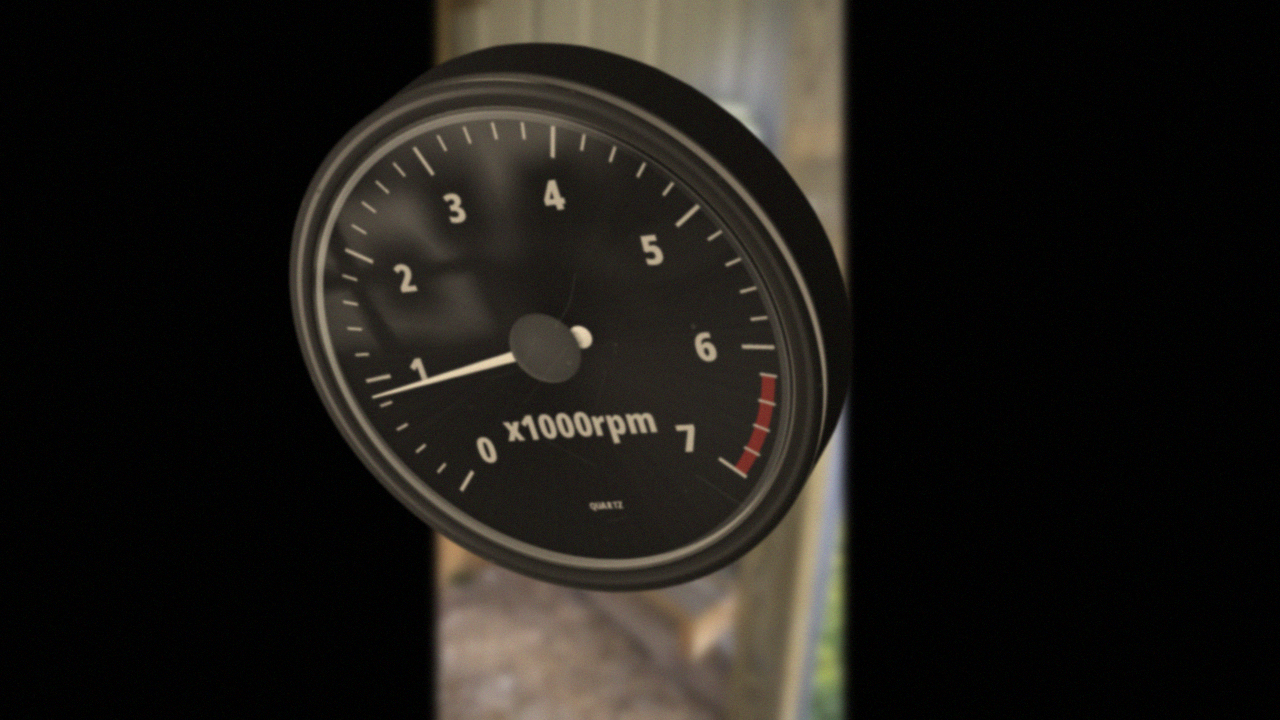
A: 900 rpm
